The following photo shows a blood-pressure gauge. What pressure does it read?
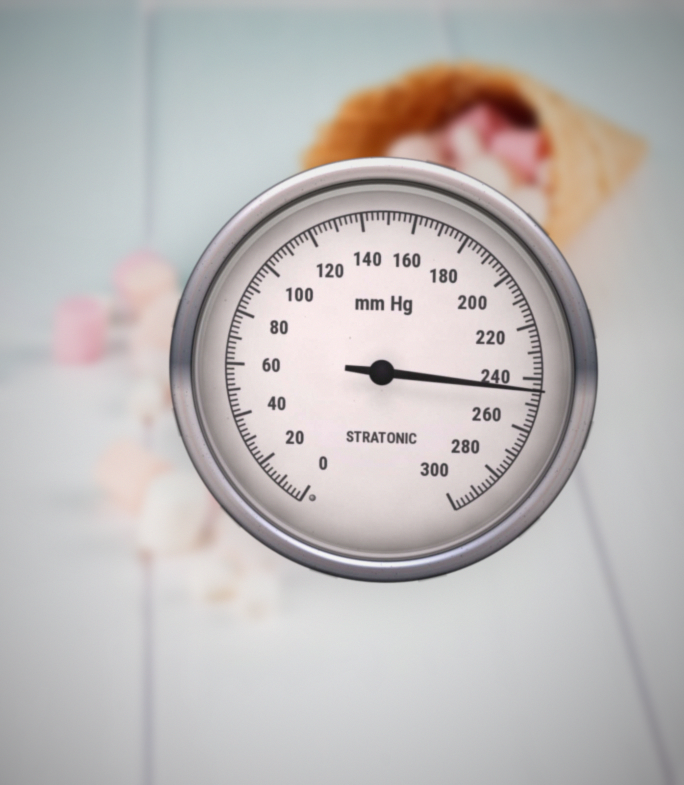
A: 244 mmHg
